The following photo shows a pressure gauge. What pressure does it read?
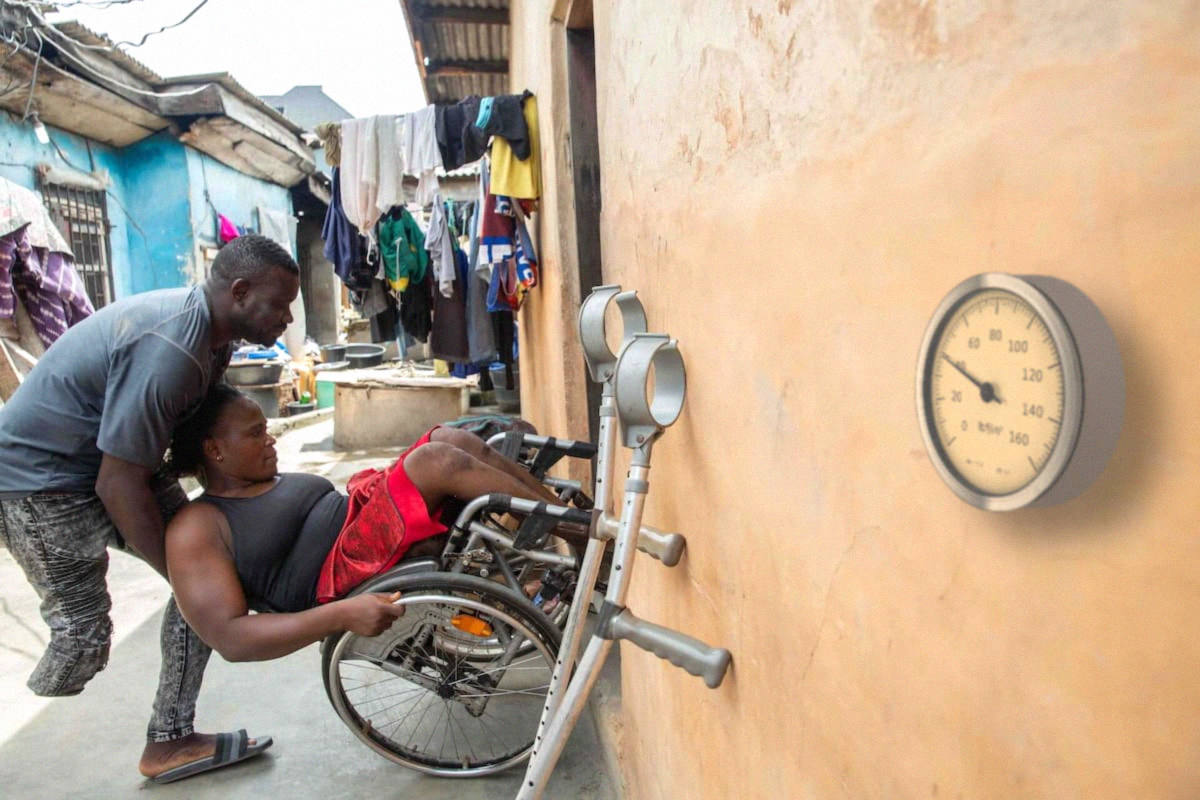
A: 40 psi
